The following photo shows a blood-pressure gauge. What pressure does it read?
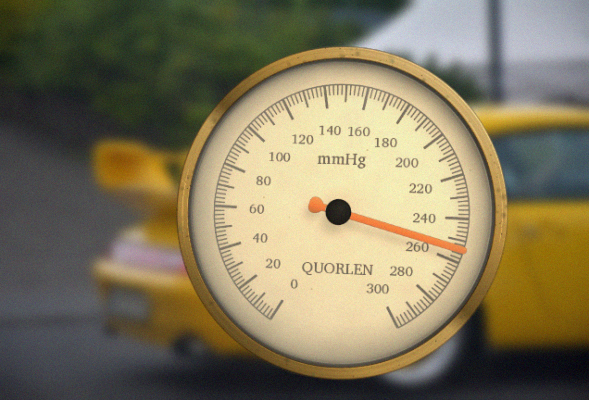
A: 254 mmHg
